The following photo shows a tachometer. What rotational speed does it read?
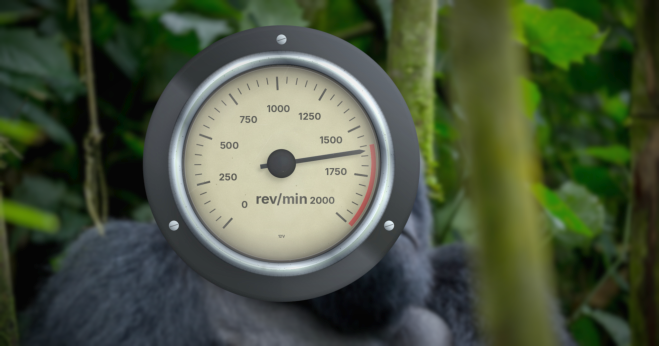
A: 1625 rpm
